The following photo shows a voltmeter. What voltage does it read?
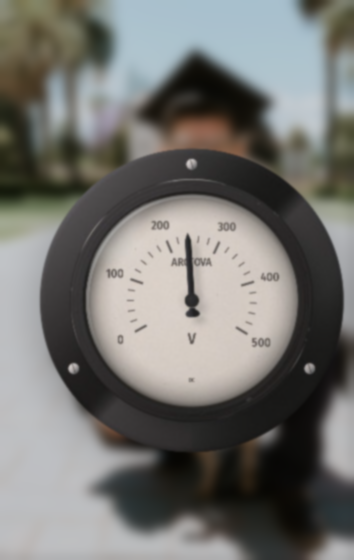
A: 240 V
